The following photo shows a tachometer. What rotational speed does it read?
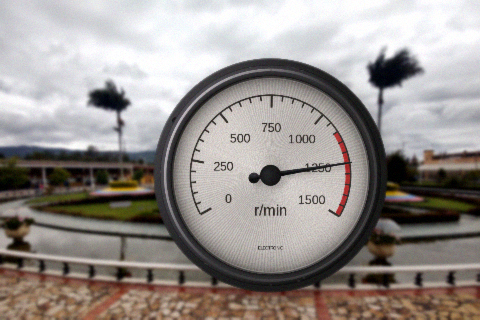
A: 1250 rpm
